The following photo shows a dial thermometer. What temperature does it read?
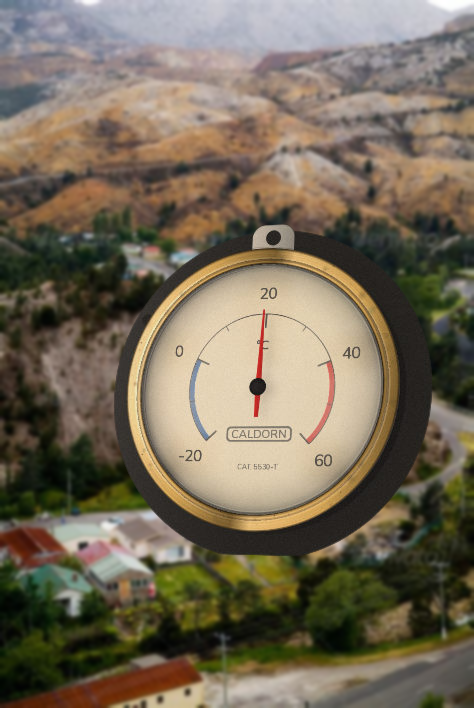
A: 20 °C
